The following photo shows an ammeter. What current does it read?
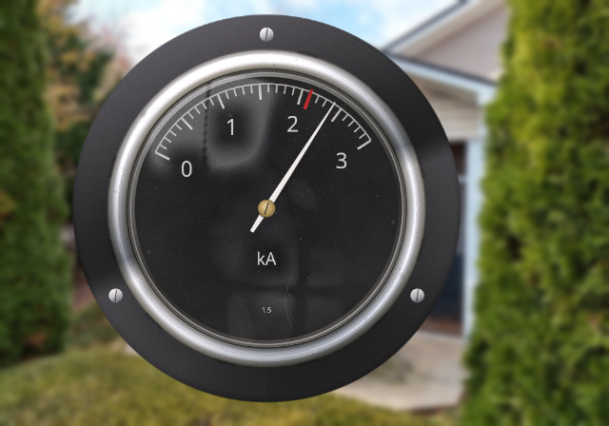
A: 2.4 kA
